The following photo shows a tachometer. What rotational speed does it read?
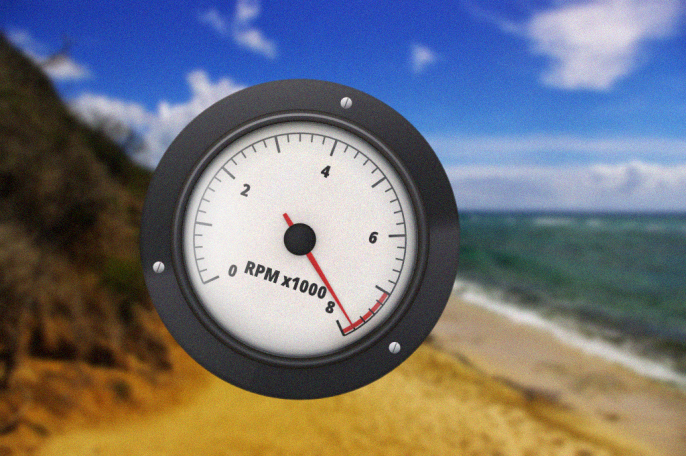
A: 7800 rpm
